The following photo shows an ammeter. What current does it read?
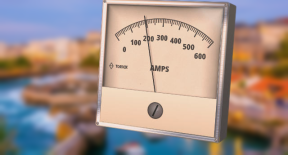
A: 200 A
